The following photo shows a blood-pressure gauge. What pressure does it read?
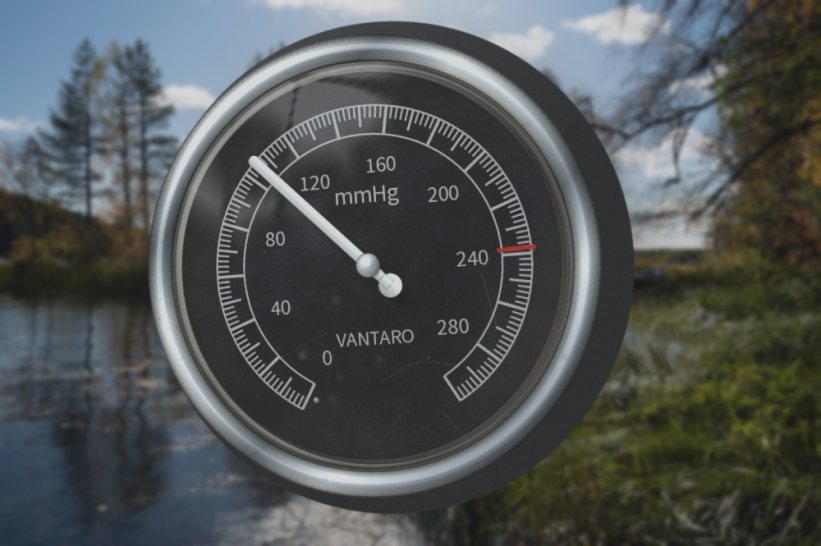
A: 106 mmHg
